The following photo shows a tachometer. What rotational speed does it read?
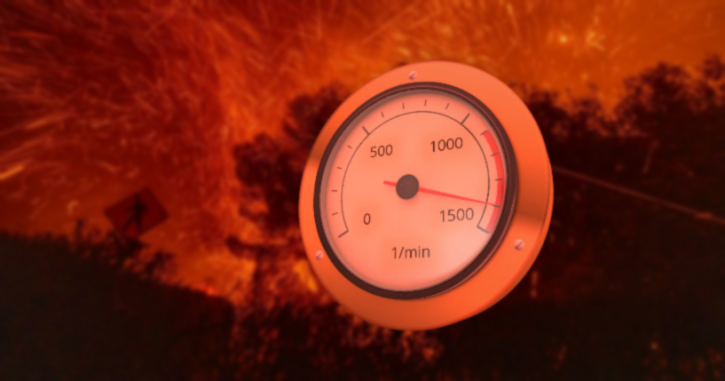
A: 1400 rpm
